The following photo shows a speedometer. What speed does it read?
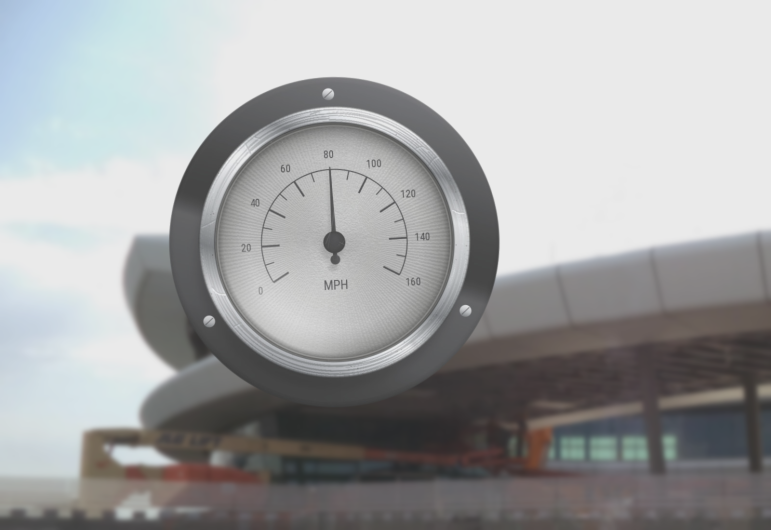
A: 80 mph
